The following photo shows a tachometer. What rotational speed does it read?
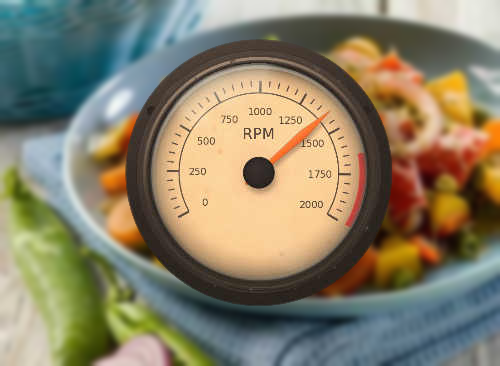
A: 1400 rpm
